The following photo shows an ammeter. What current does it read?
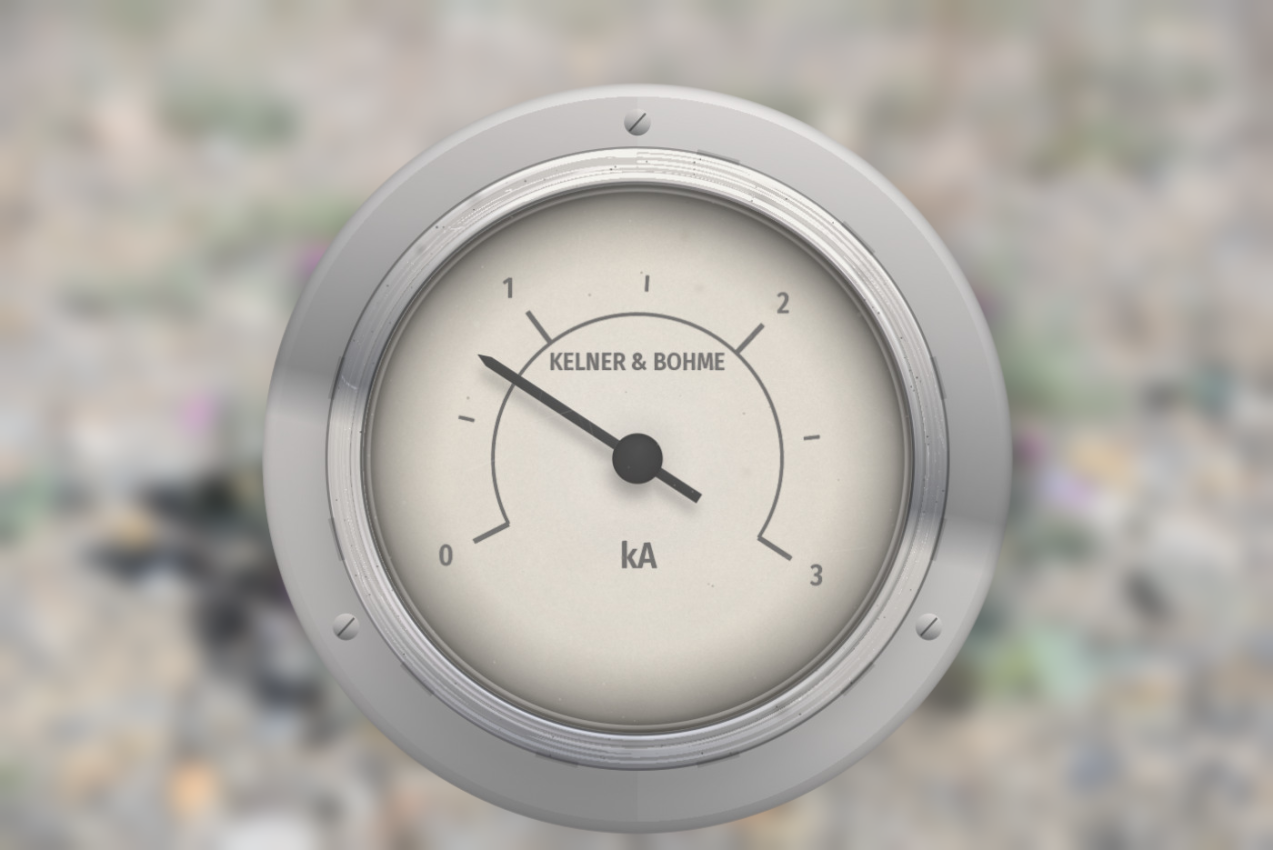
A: 0.75 kA
